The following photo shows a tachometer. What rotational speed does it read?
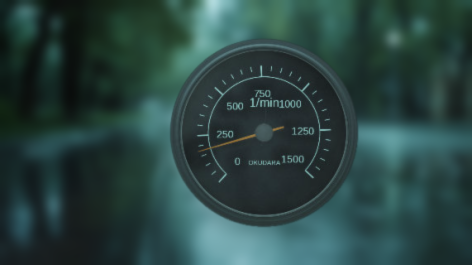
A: 175 rpm
